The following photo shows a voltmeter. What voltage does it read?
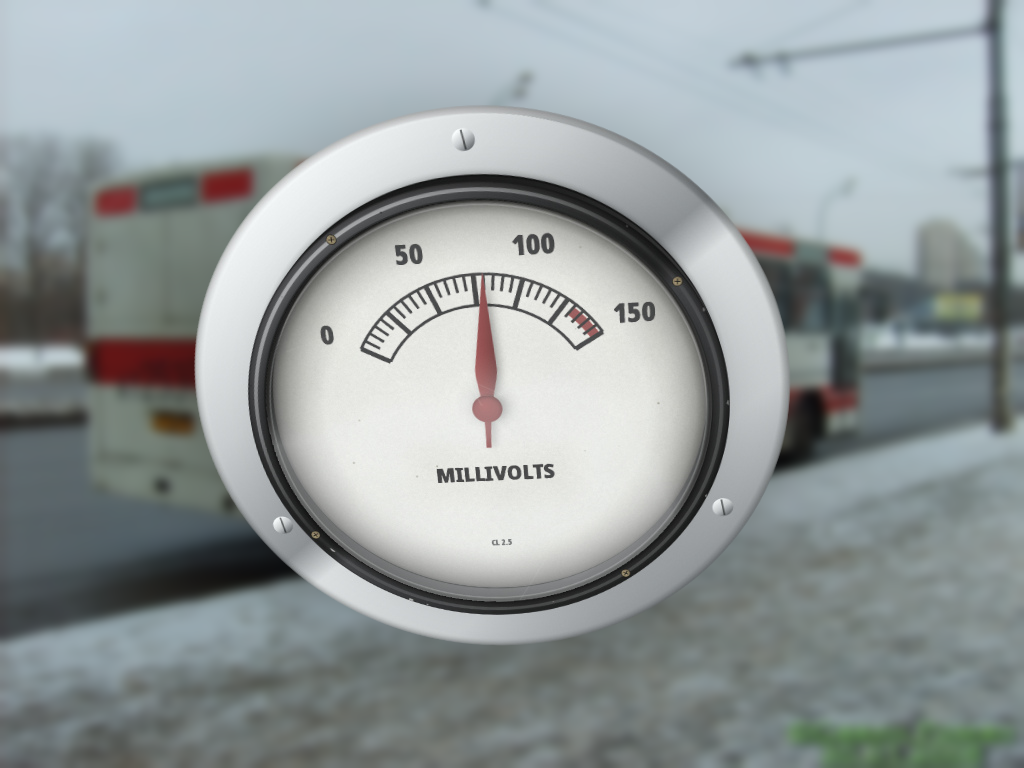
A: 80 mV
